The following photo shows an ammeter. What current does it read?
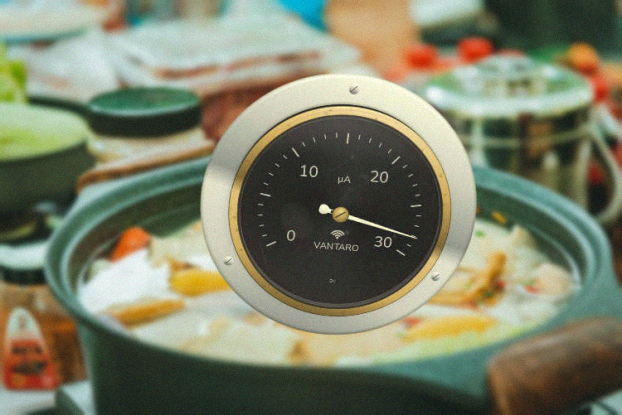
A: 28 µA
